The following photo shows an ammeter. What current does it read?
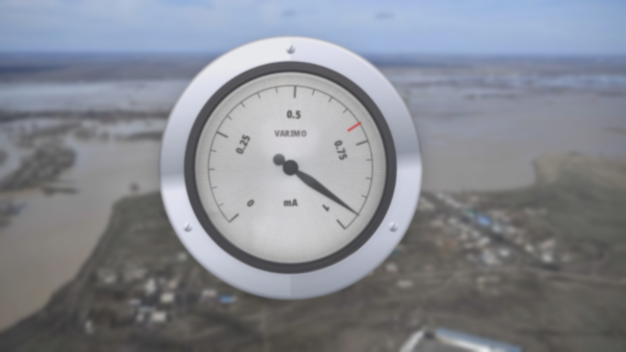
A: 0.95 mA
